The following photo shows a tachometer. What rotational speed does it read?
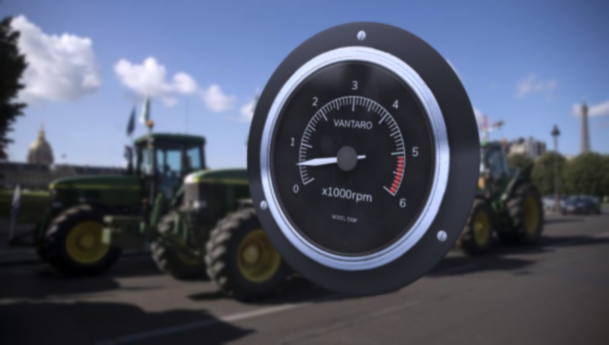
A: 500 rpm
